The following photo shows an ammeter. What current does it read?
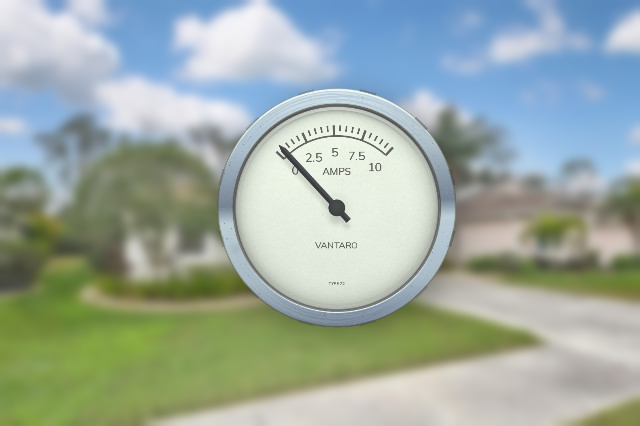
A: 0.5 A
